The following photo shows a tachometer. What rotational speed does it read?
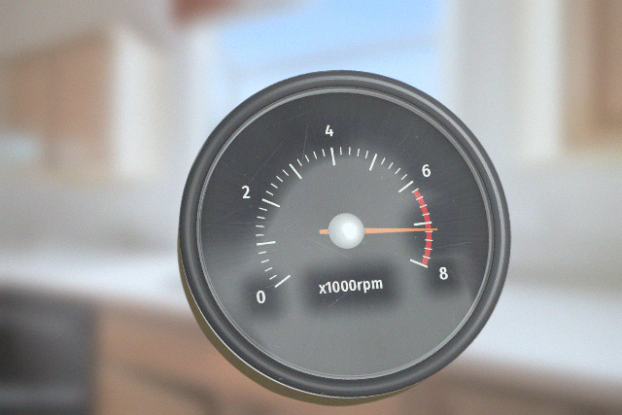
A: 7200 rpm
